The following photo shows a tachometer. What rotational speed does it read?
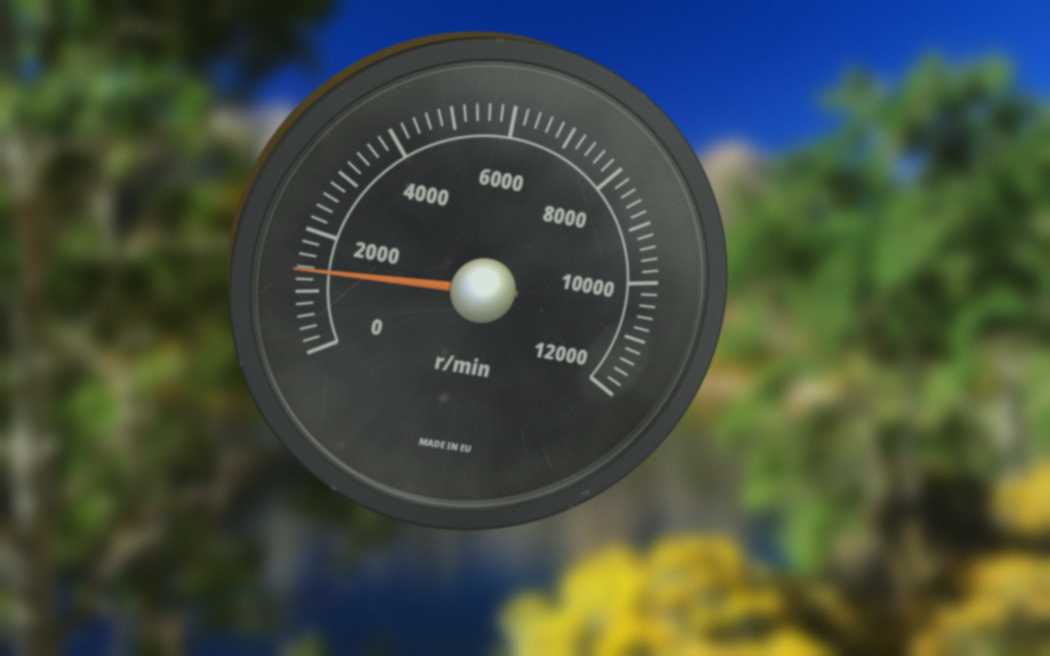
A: 1400 rpm
